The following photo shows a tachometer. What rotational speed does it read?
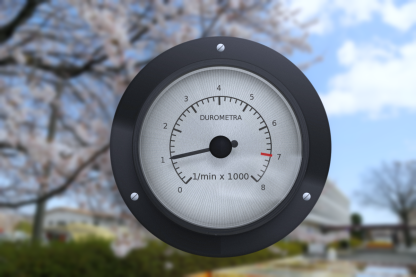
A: 1000 rpm
